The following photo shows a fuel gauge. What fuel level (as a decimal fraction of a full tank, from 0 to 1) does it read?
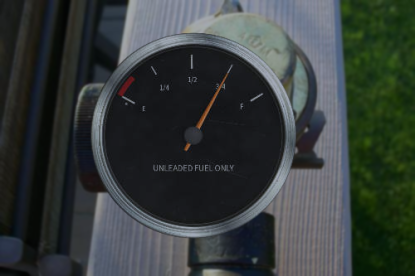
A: 0.75
